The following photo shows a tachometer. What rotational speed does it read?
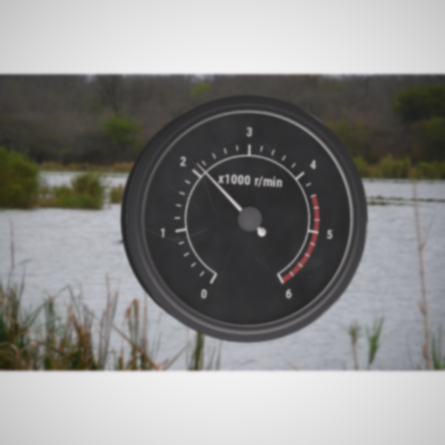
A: 2100 rpm
